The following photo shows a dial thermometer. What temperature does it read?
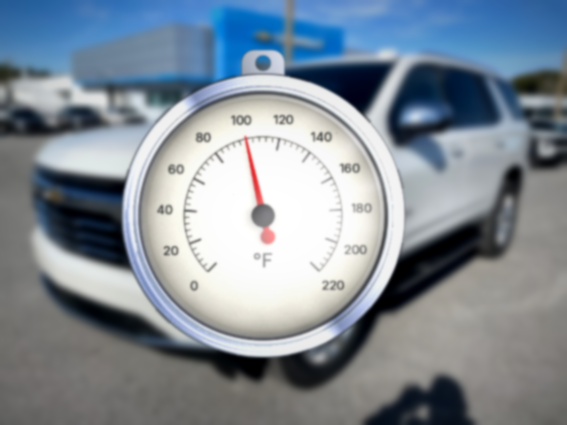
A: 100 °F
